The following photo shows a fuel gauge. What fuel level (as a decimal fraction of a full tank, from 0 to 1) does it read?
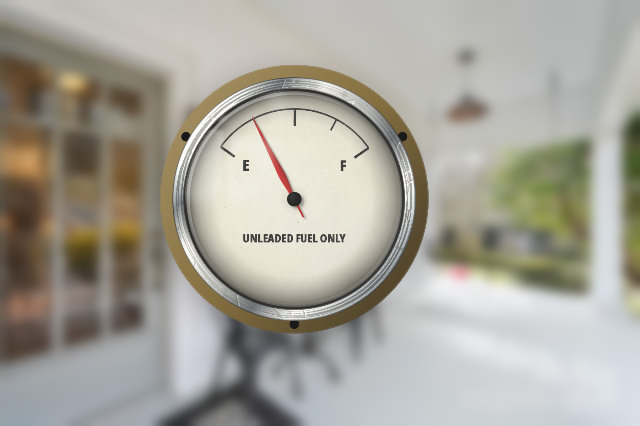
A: 0.25
